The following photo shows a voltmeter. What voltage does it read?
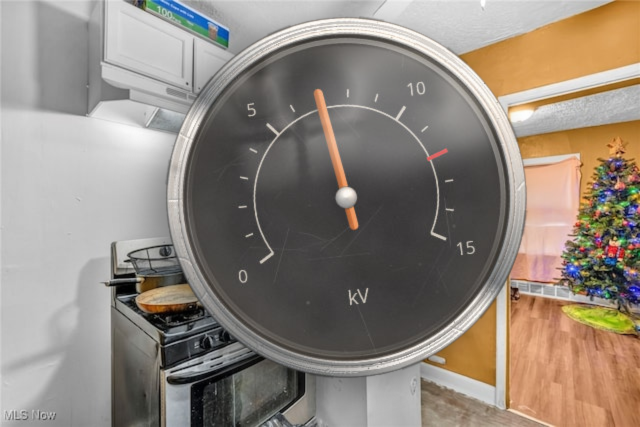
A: 7 kV
